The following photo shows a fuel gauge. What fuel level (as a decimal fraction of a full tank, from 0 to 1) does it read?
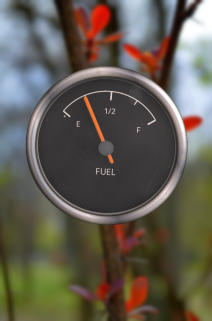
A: 0.25
